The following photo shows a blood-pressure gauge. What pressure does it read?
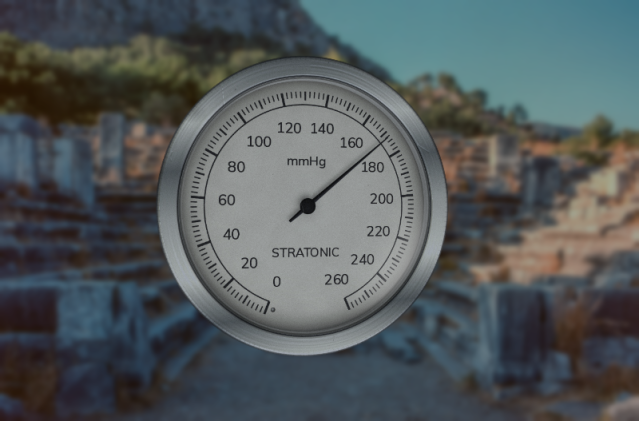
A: 172 mmHg
